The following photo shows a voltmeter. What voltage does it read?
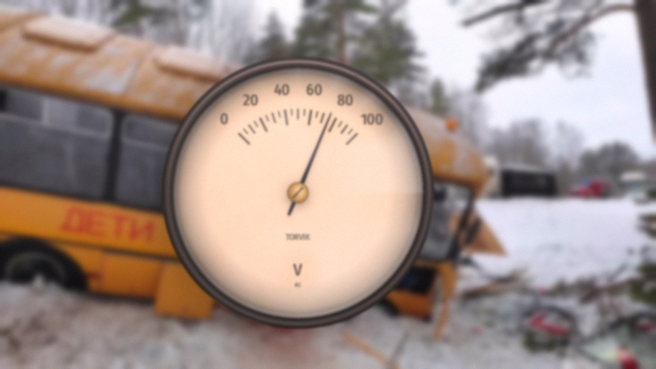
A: 75 V
